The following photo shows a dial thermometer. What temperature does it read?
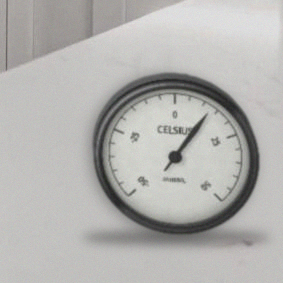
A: 12.5 °C
